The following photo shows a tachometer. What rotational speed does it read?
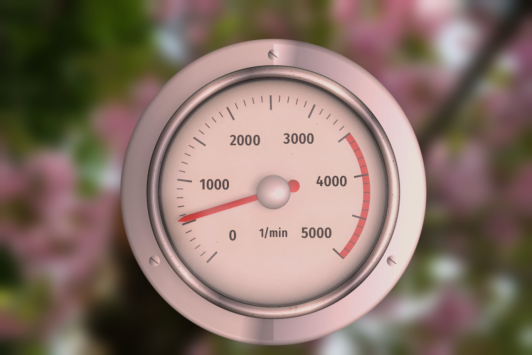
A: 550 rpm
